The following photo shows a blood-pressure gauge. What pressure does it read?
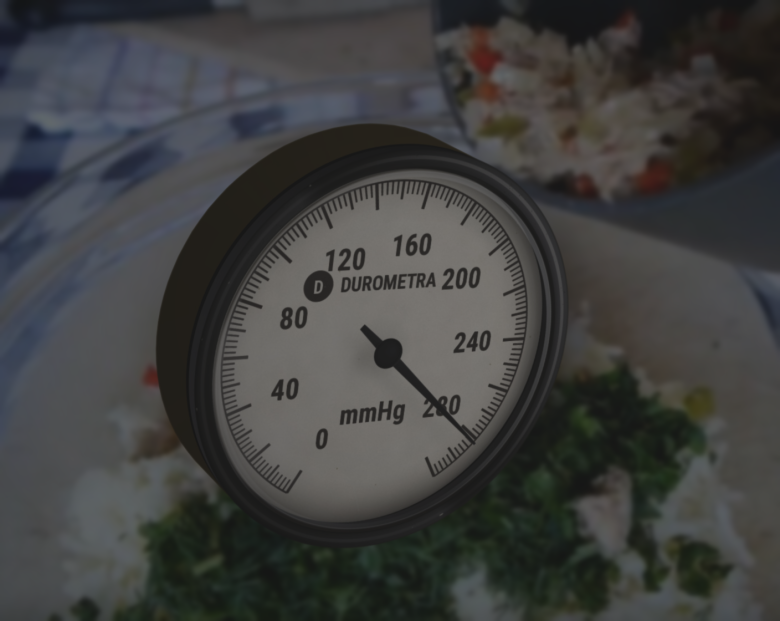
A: 282 mmHg
